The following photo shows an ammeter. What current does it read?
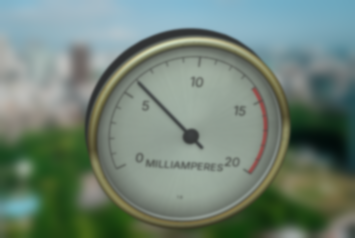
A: 6 mA
